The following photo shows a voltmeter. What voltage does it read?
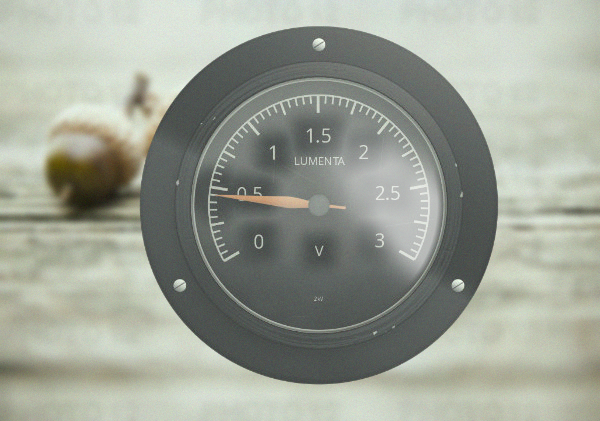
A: 0.45 V
